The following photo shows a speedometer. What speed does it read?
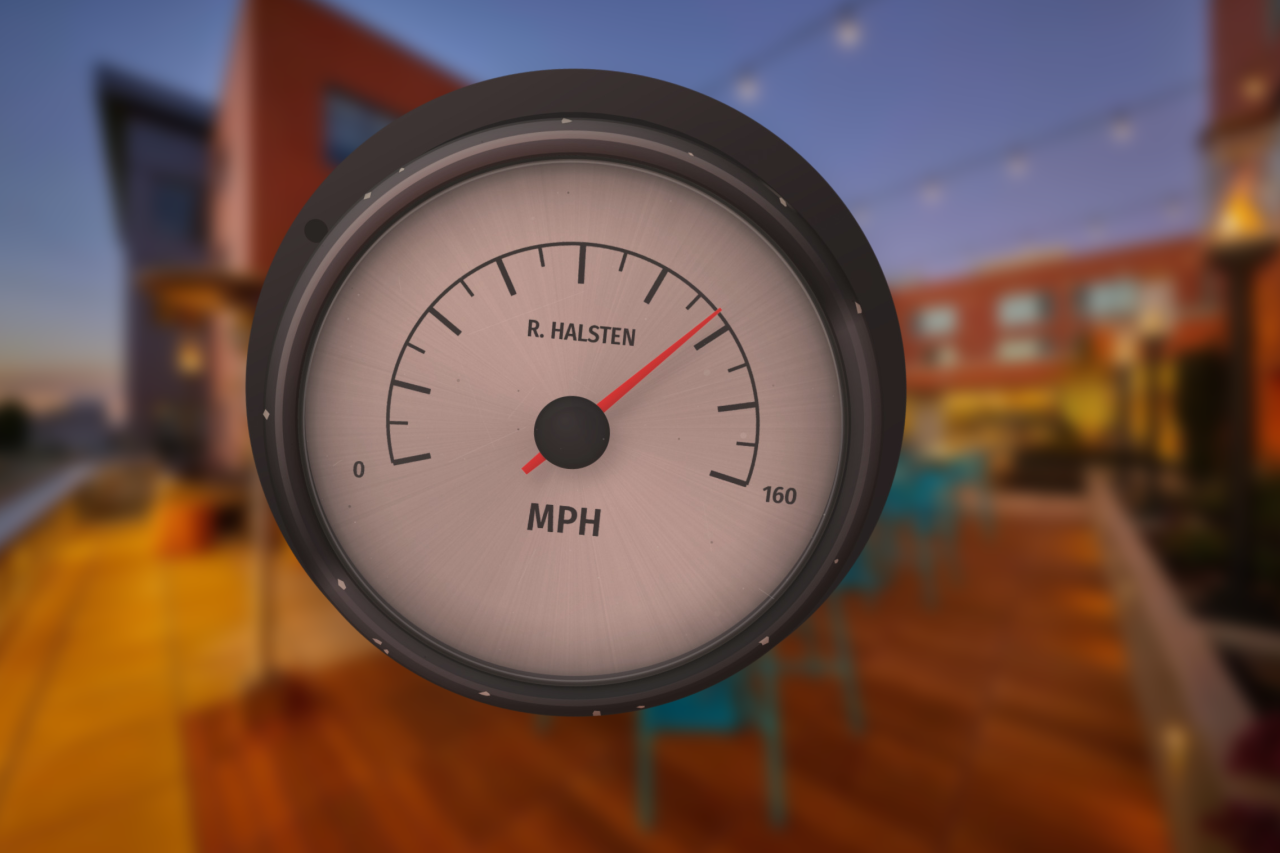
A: 115 mph
